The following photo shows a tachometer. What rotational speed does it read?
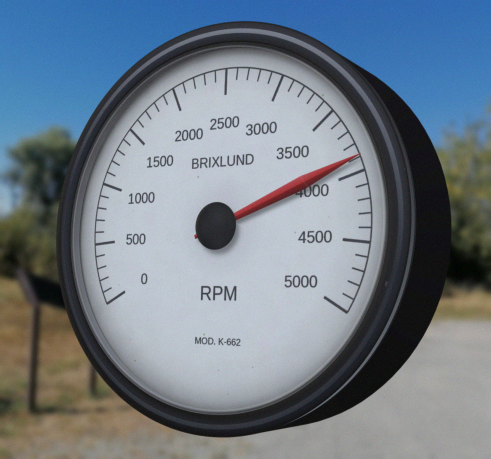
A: 3900 rpm
